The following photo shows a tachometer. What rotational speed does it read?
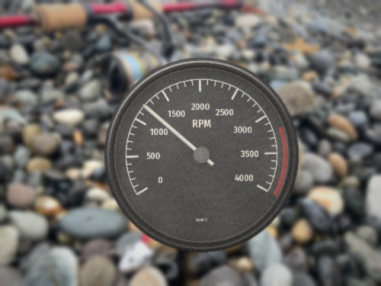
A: 1200 rpm
